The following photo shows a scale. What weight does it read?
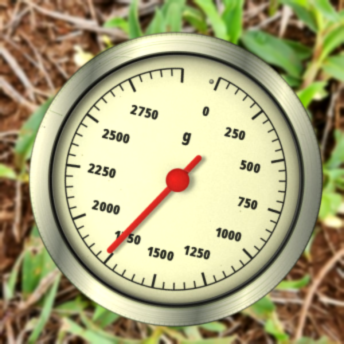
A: 1775 g
